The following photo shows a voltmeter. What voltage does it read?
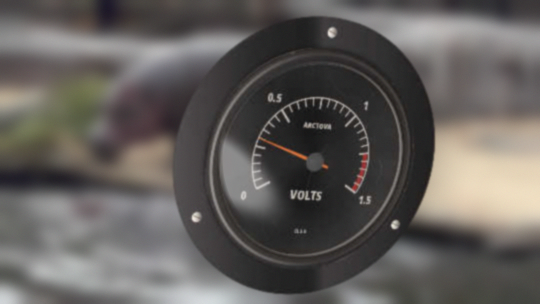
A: 0.3 V
